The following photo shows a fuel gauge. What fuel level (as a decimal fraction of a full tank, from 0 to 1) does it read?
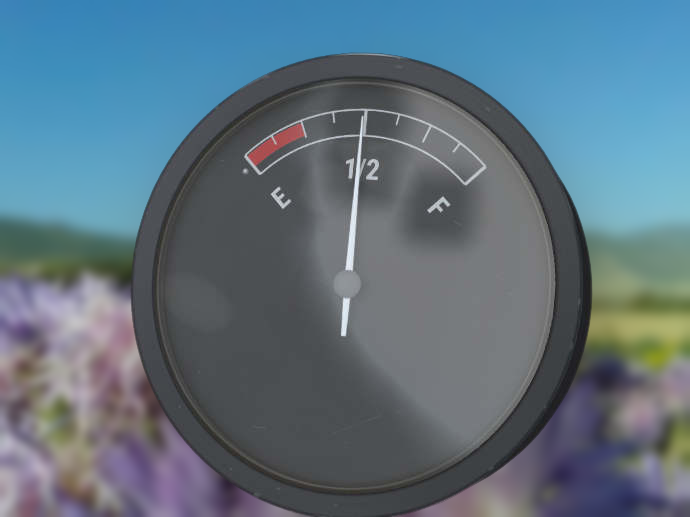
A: 0.5
